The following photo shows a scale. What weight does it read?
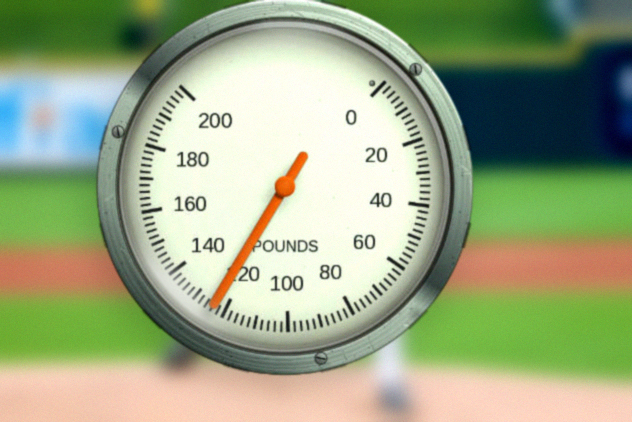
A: 124 lb
